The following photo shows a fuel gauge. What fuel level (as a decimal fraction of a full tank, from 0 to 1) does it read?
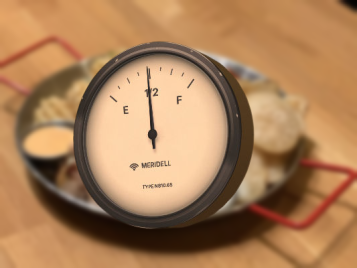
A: 0.5
